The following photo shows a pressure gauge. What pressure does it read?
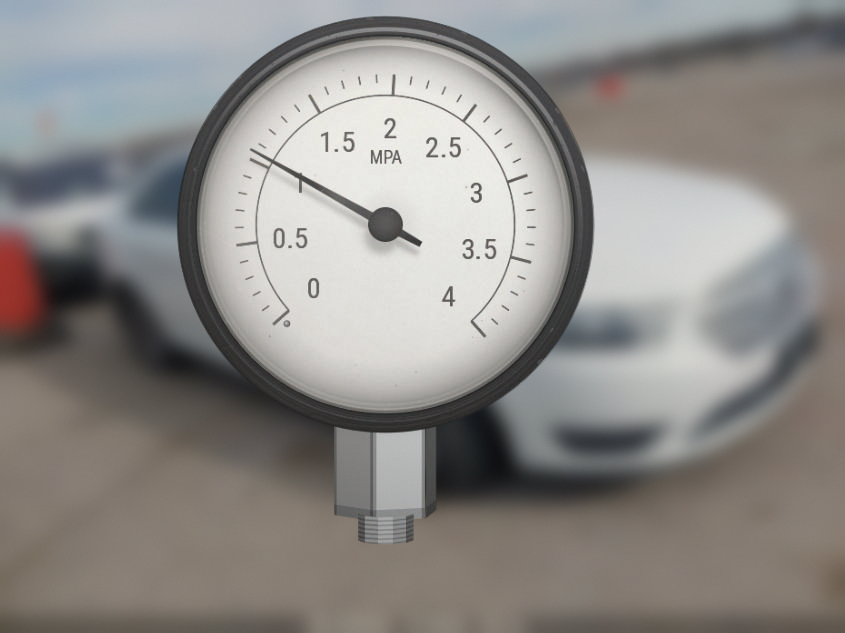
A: 1.05 MPa
